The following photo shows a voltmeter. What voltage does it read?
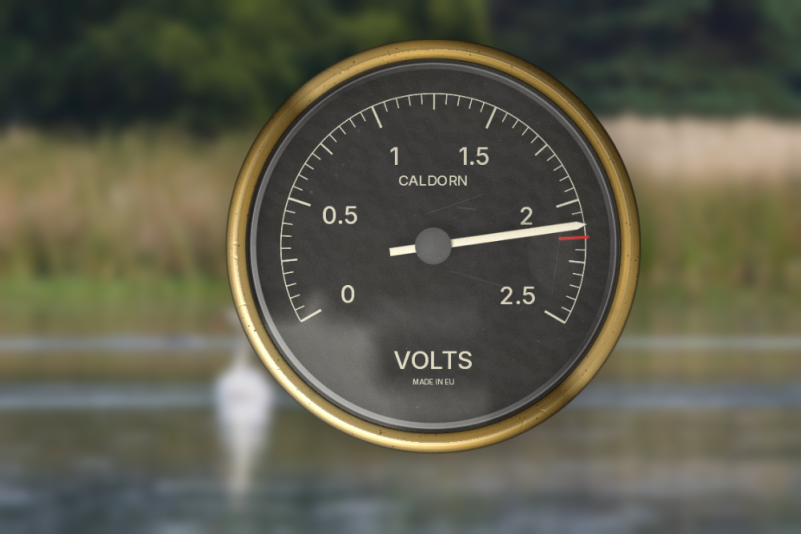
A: 2.1 V
